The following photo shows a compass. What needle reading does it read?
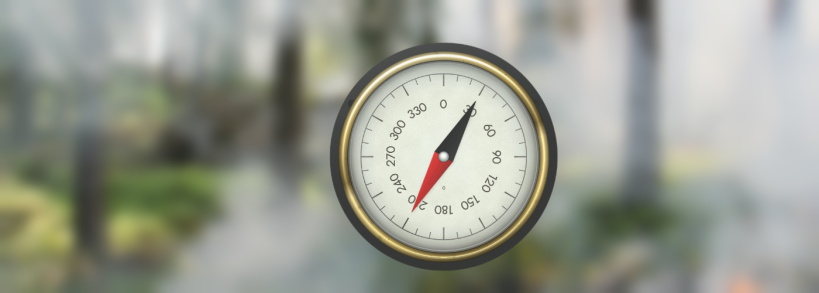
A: 210 °
